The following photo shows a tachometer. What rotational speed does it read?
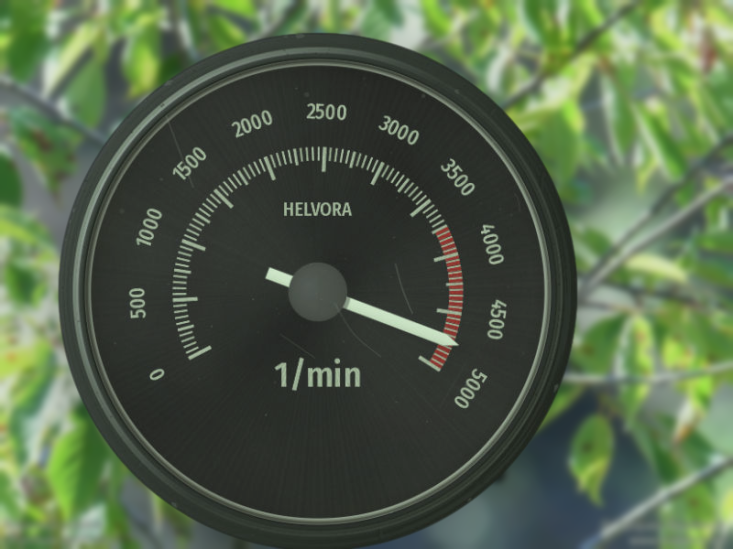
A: 4750 rpm
